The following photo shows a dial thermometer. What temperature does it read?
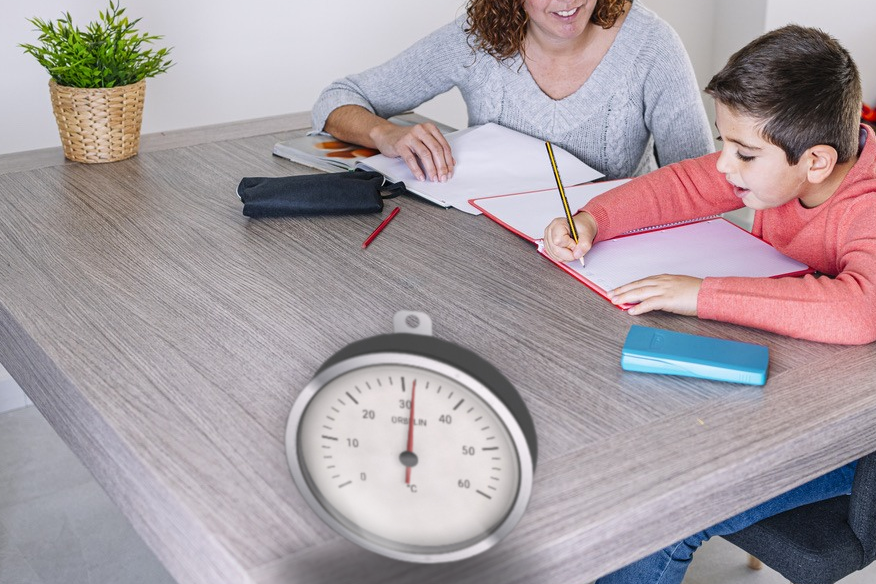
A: 32 °C
